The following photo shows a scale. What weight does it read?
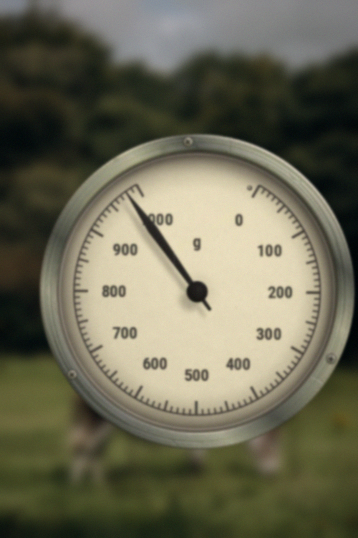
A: 980 g
